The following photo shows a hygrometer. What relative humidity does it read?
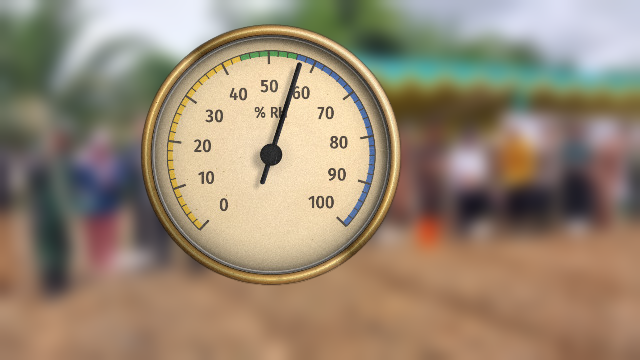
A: 57 %
